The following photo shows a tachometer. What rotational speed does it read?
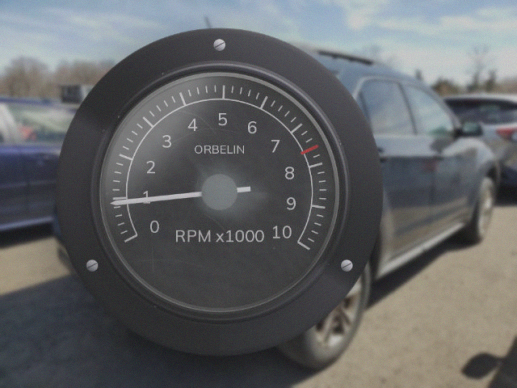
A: 900 rpm
